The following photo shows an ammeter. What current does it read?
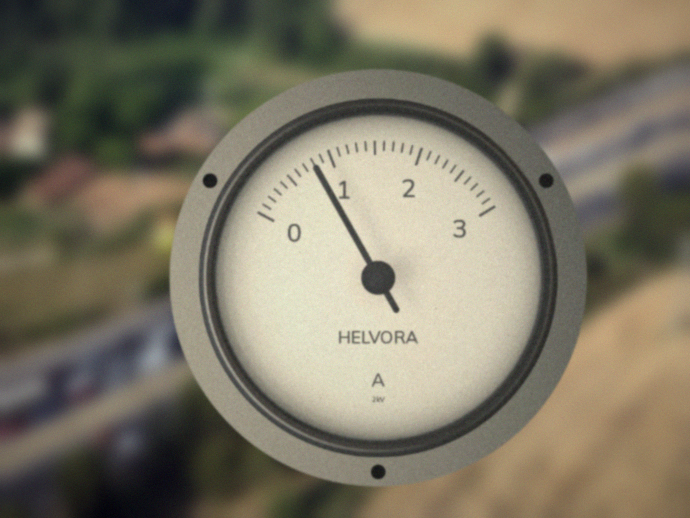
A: 0.8 A
